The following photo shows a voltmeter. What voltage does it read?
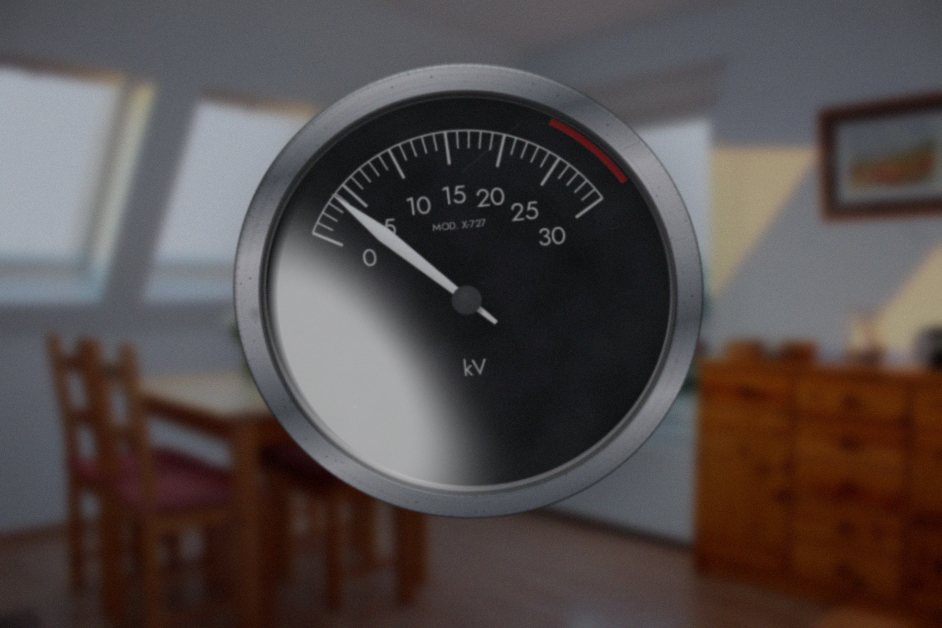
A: 4 kV
